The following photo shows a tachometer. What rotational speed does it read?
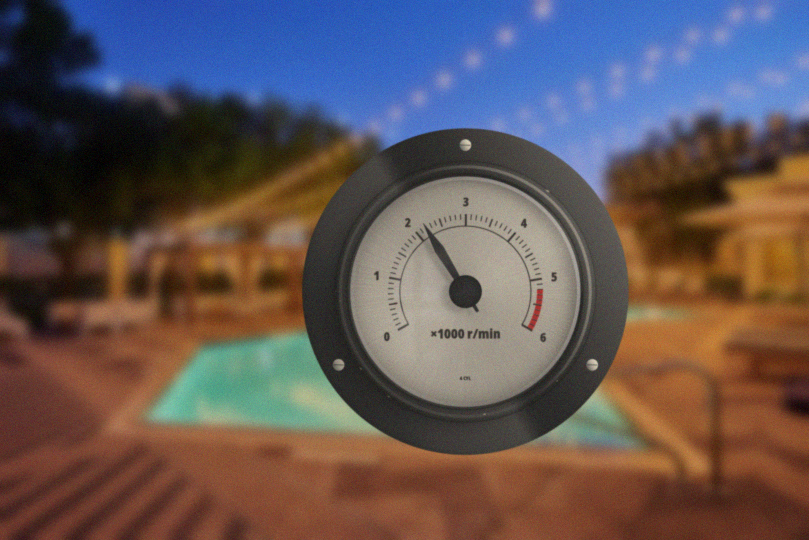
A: 2200 rpm
